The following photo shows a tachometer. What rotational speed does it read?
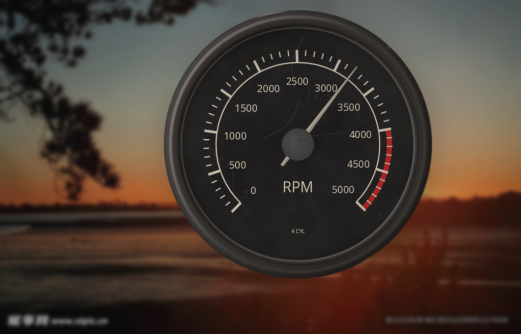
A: 3200 rpm
